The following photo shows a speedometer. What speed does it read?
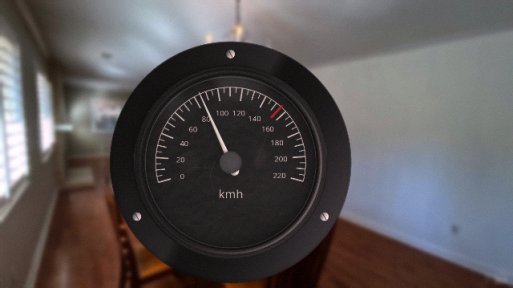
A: 85 km/h
